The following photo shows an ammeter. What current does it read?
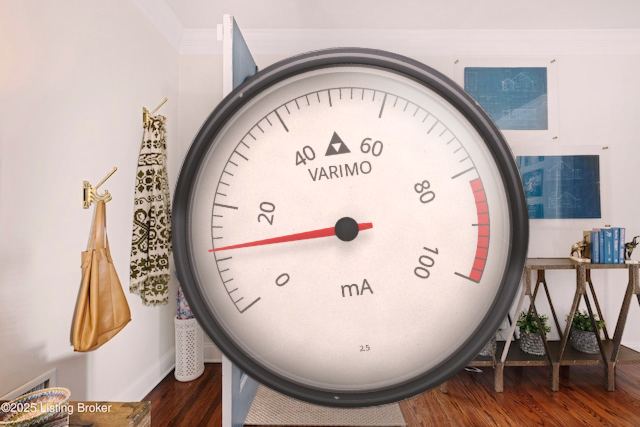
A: 12 mA
